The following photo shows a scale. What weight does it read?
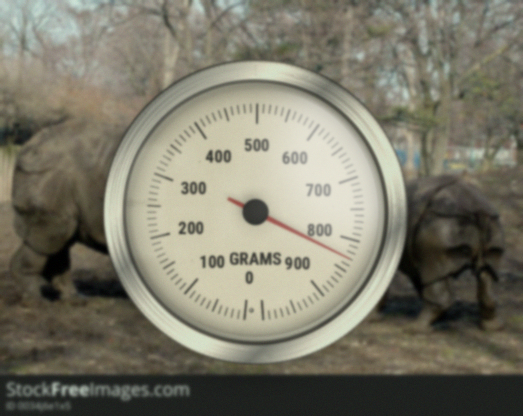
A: 830 g
